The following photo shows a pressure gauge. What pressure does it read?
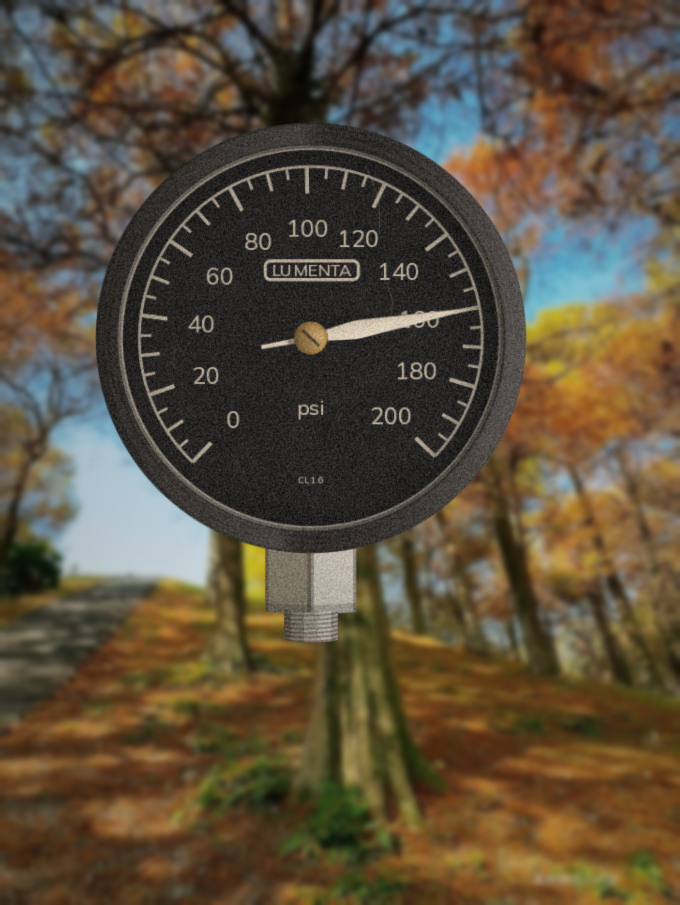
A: 160 psi
